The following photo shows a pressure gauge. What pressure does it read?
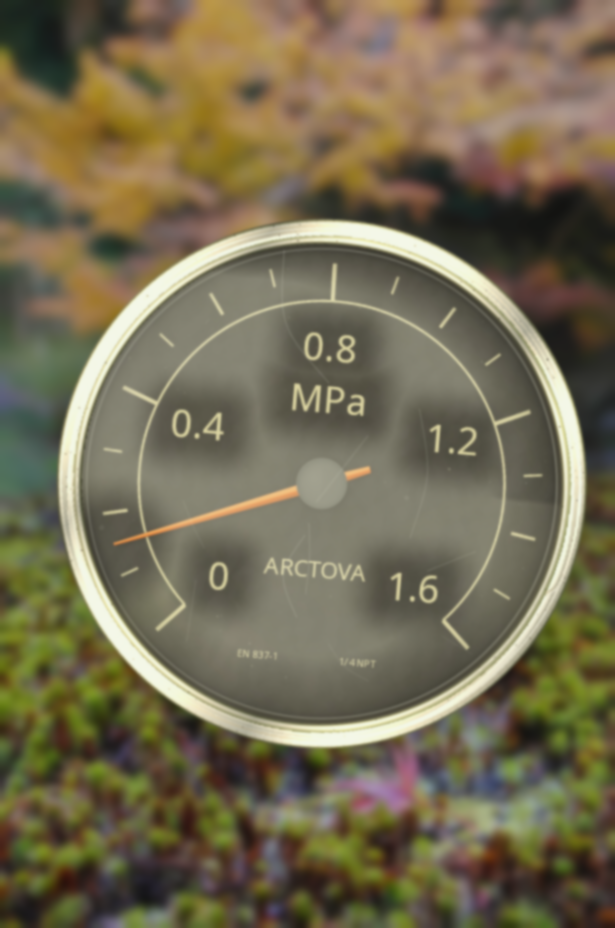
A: 0.15 MPa
